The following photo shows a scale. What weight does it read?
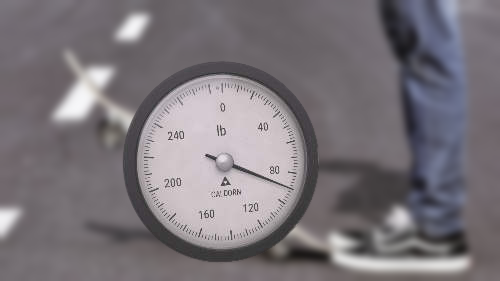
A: 90 lb
